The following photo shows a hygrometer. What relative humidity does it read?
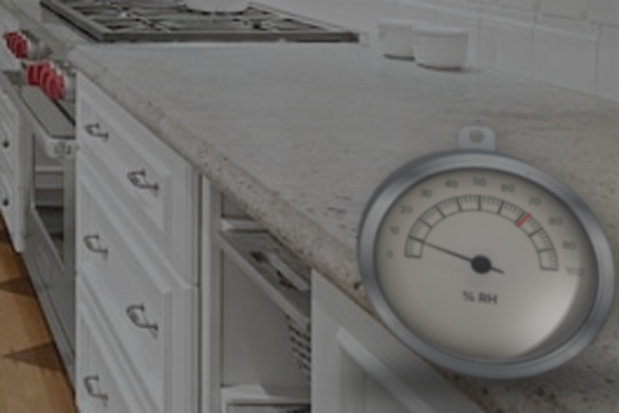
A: 10 %
